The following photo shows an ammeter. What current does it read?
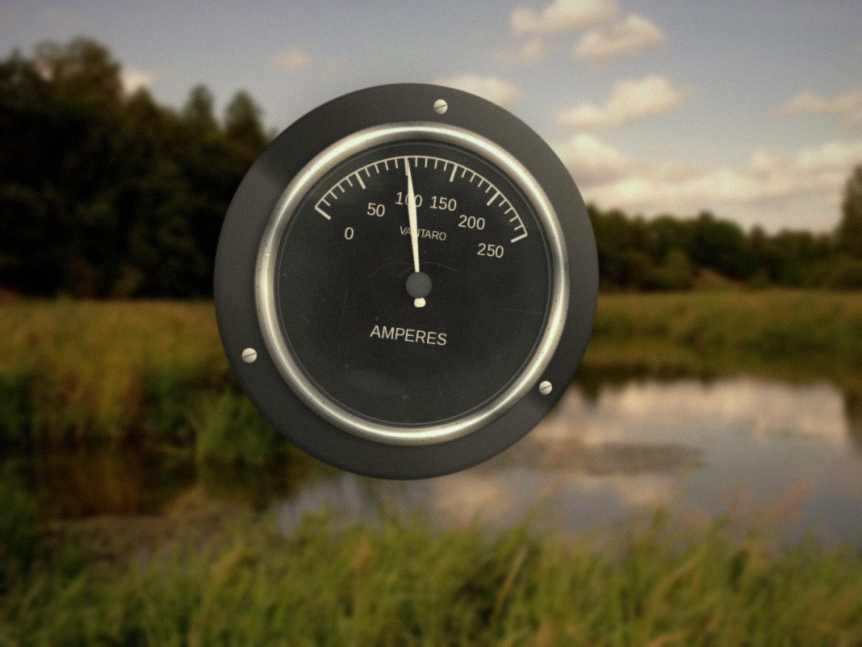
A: 100 A
